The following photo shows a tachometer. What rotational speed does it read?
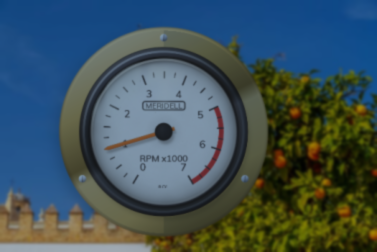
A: 1000 rpm
